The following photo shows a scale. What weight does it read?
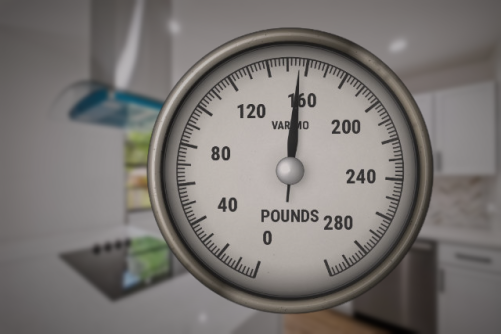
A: 156 lb
